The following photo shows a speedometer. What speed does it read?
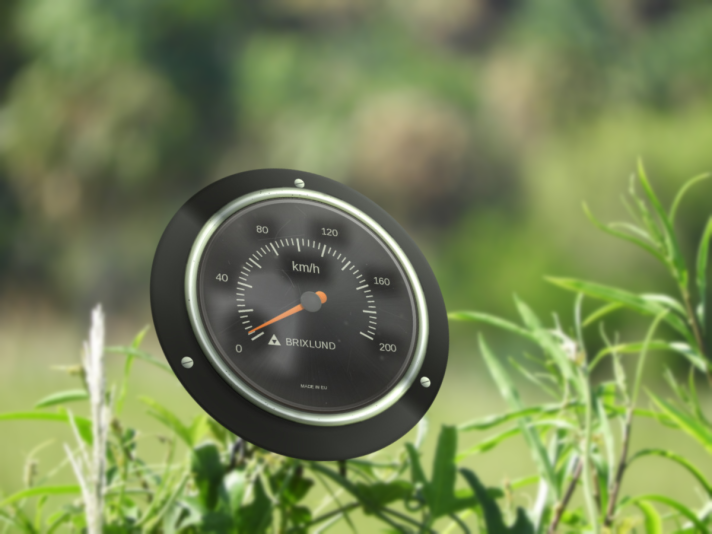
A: 4 km/h
